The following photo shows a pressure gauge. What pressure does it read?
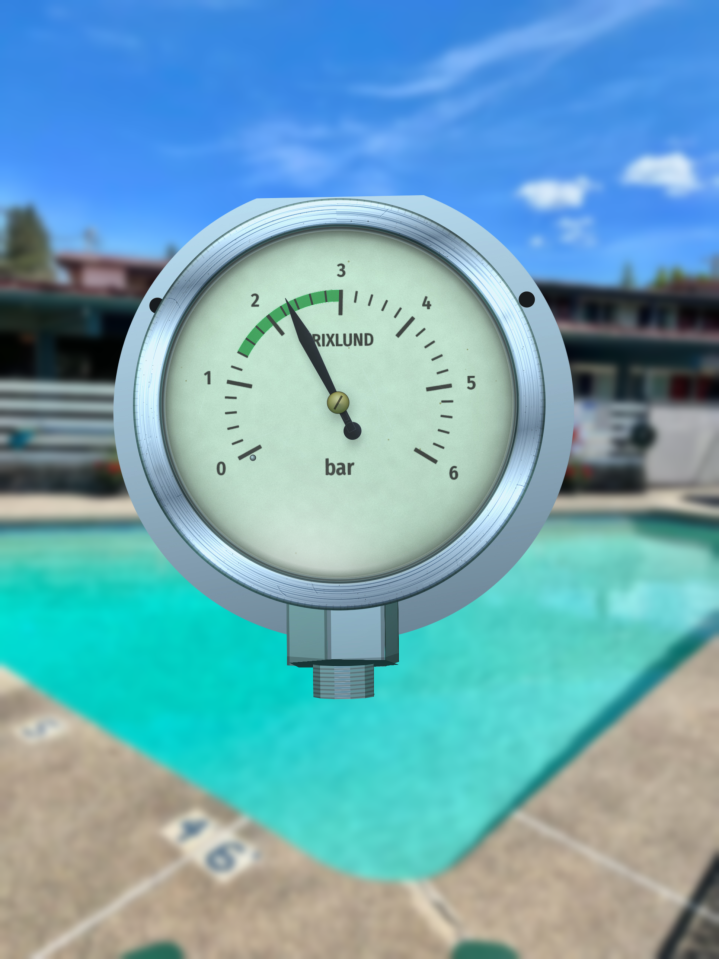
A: 2.3 bar
